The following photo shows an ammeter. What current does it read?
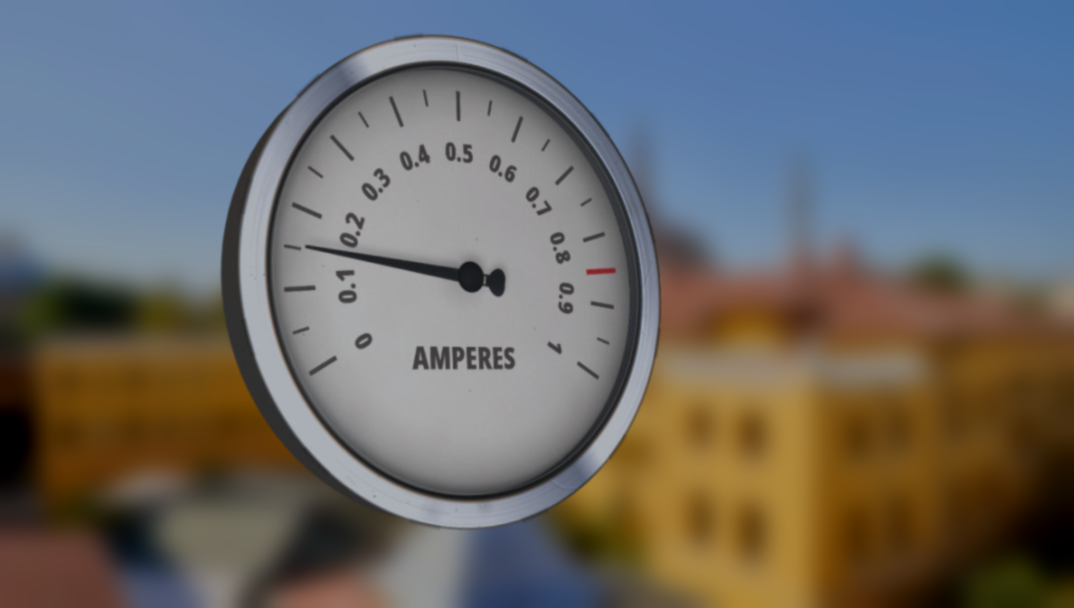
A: 0.15 A
